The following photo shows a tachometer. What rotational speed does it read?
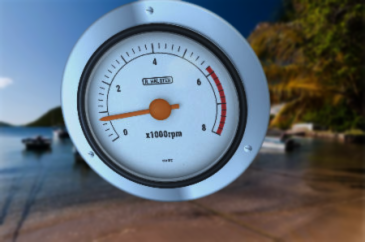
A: 800 rpm
